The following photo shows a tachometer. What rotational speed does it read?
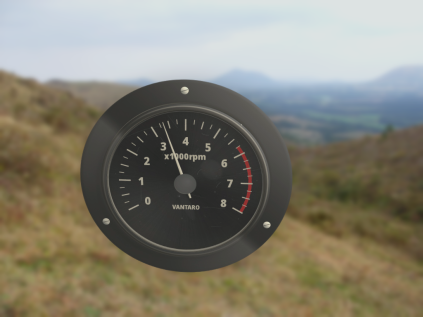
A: 3375 rpm
